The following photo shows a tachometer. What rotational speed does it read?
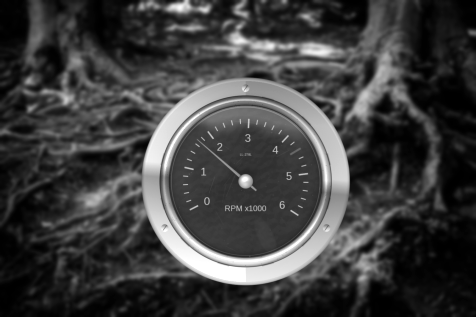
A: 1700 rpm
